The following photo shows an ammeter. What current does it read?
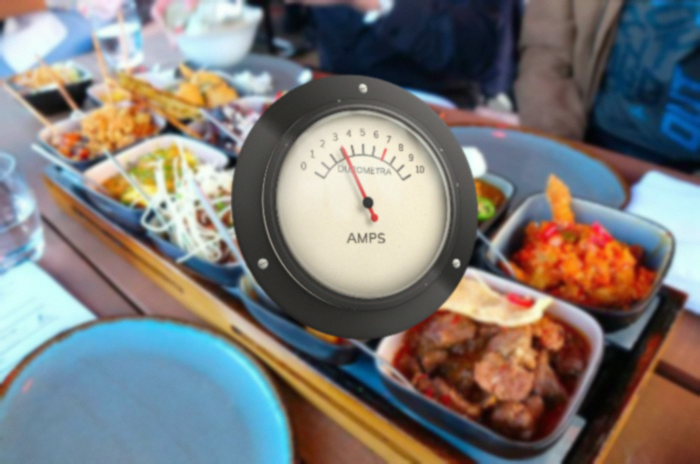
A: 3 A
